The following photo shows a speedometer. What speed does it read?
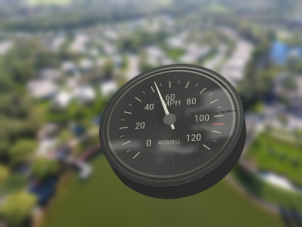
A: 52.5 mph
